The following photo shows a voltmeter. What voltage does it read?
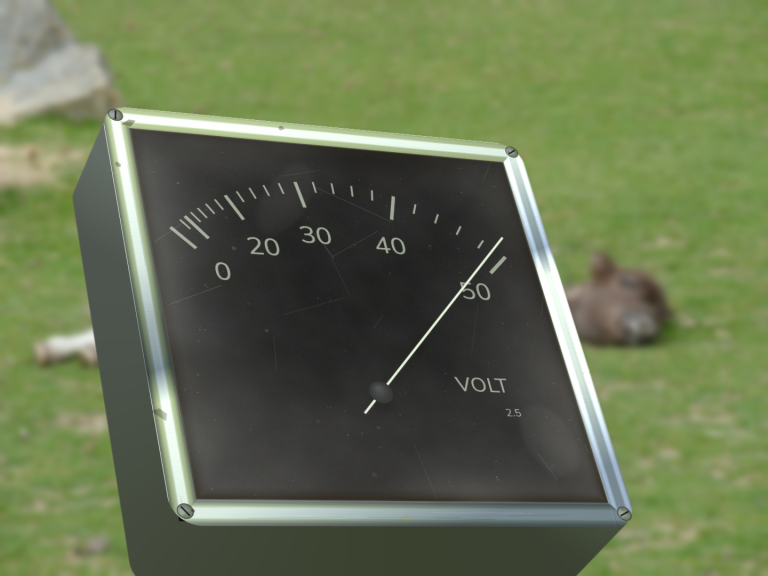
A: 49 V
